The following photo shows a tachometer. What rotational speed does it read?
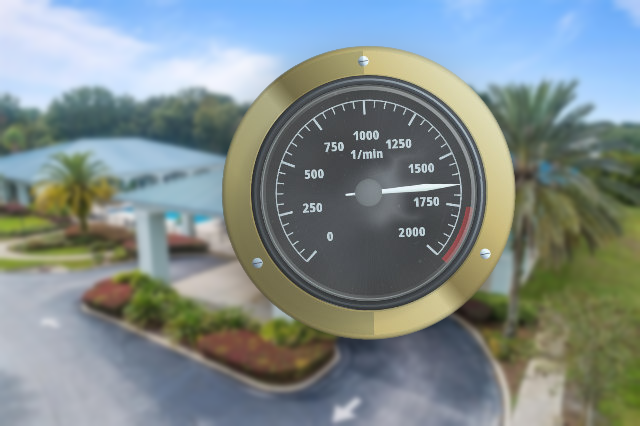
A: 1650 rpm
